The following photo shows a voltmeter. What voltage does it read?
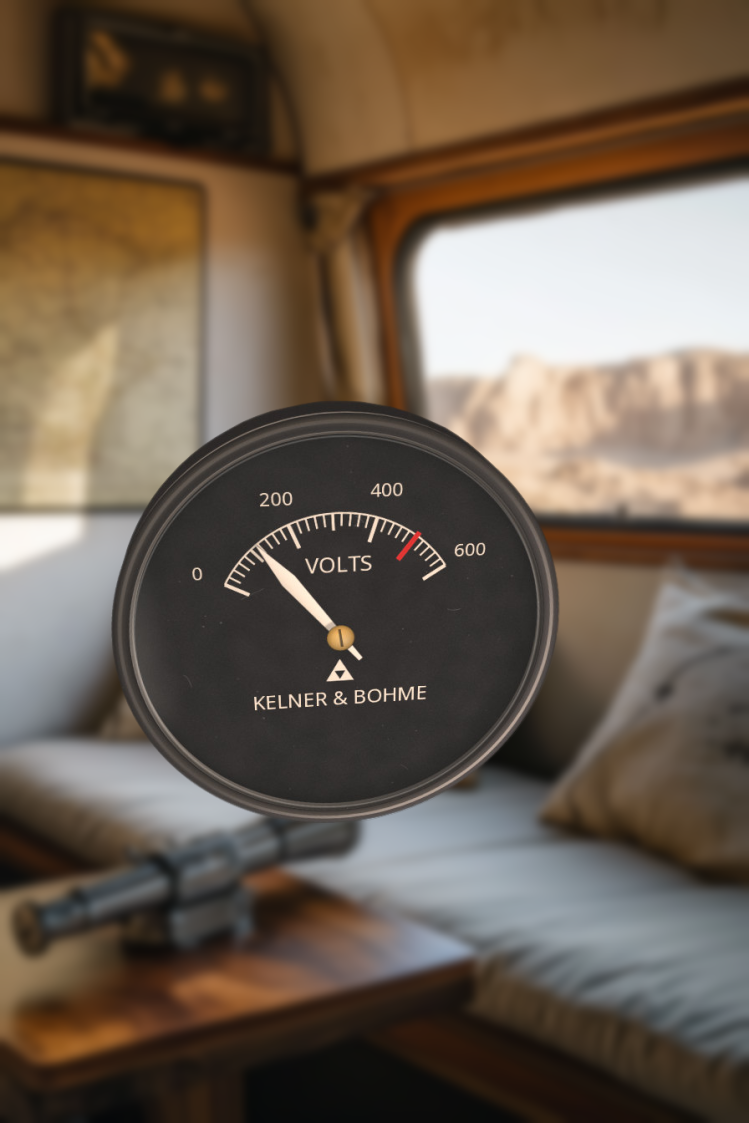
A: 120 V
